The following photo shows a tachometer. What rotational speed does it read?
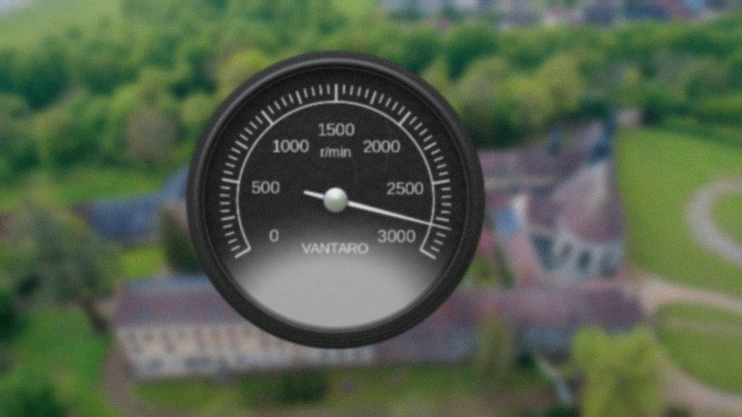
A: 2800 rpm
